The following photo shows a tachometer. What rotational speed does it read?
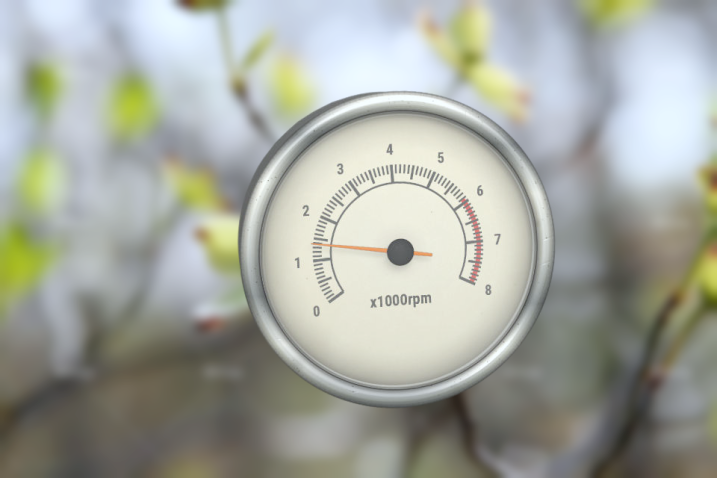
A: 1400 rpm
